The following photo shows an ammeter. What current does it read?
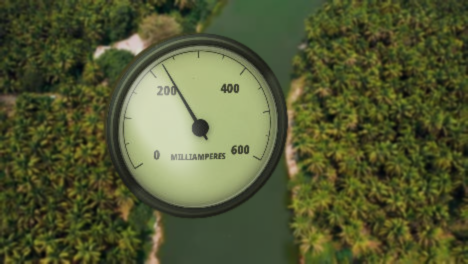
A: 225 mA
